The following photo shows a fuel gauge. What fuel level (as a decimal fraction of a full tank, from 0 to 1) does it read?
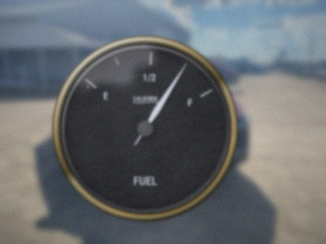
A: 0.75
